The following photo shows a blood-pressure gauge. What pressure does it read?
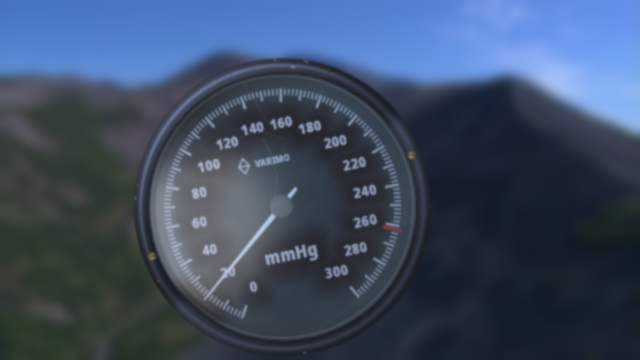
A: 20 mmHg
